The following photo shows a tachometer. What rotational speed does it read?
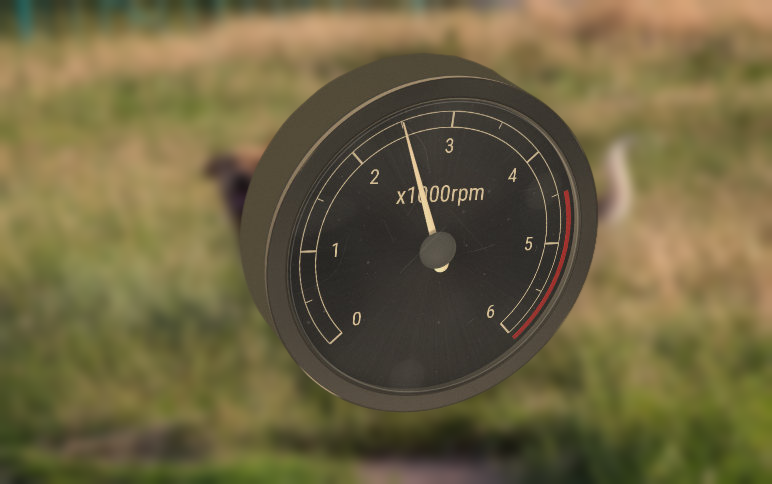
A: 2500 rpm
